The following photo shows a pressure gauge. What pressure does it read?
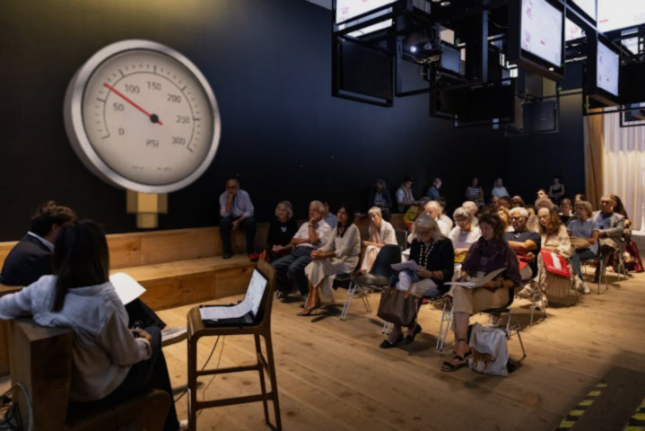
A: 70 psi
